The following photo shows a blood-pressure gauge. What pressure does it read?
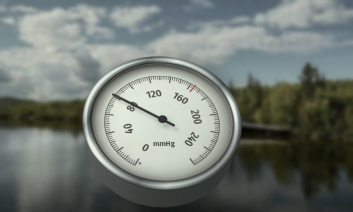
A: 80 mmHg
